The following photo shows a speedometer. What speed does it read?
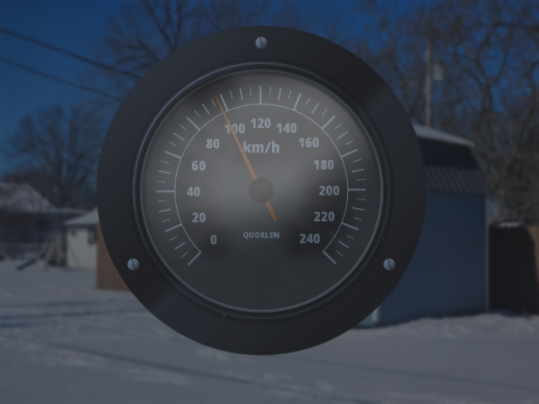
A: 97.5 km/h
